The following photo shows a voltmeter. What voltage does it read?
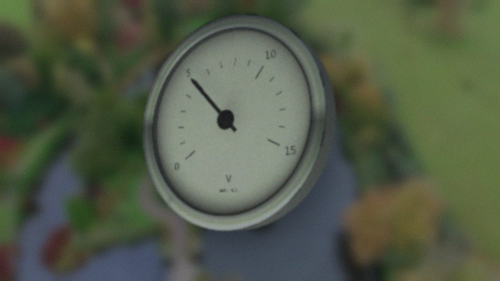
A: 5 V
